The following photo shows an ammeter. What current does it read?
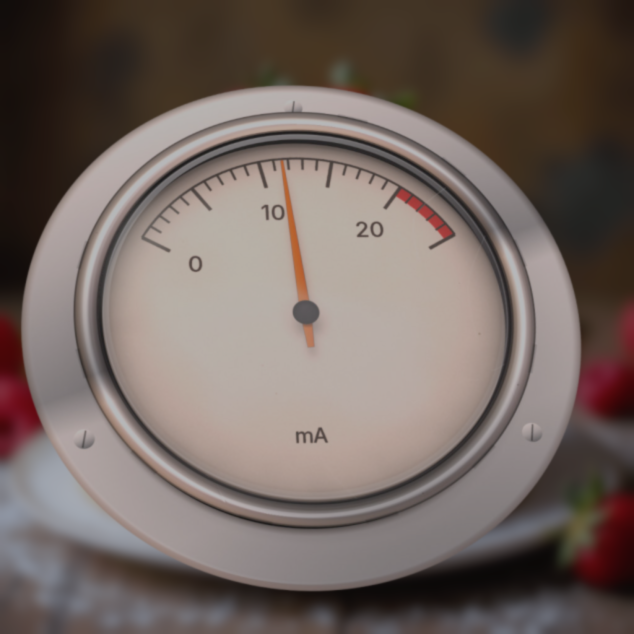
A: 11.5 mA
